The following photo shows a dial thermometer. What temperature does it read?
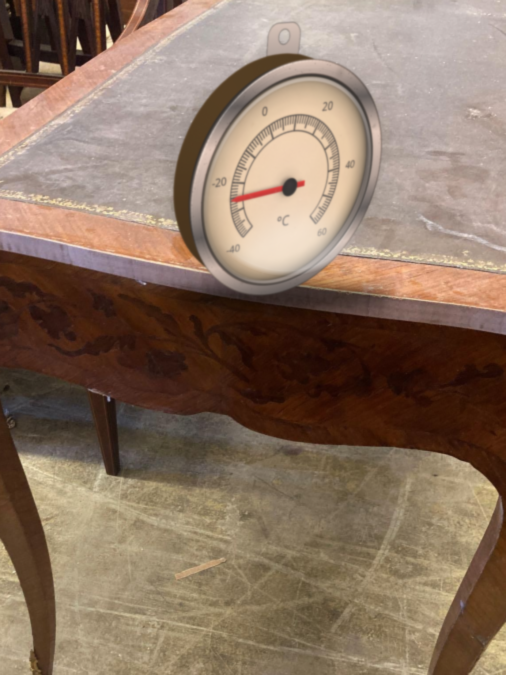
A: -25 °C
